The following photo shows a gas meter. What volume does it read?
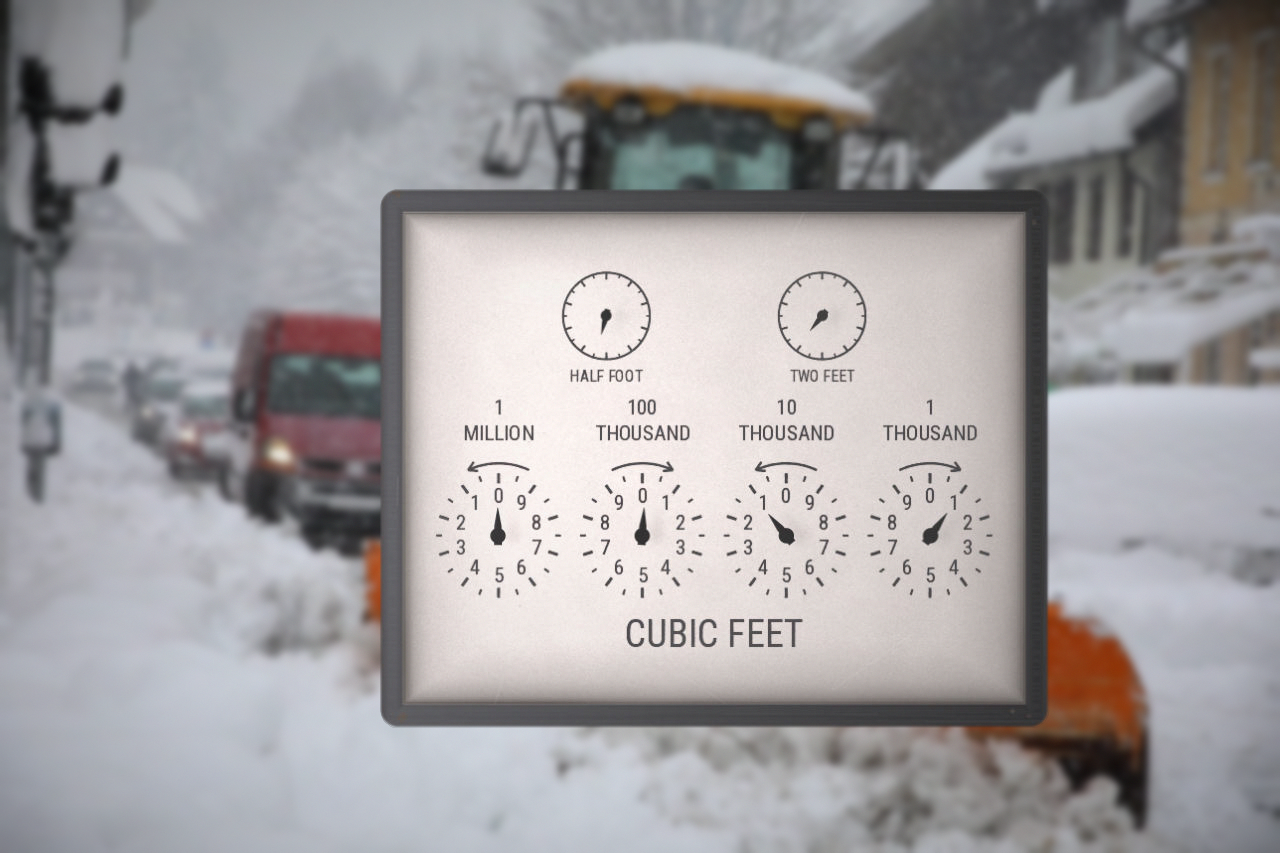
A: 1100 ft³
